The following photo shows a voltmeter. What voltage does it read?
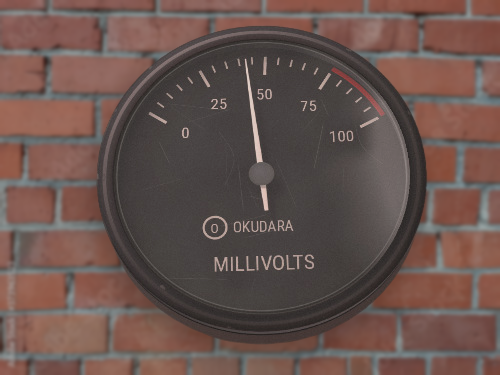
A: 42.5 mV
